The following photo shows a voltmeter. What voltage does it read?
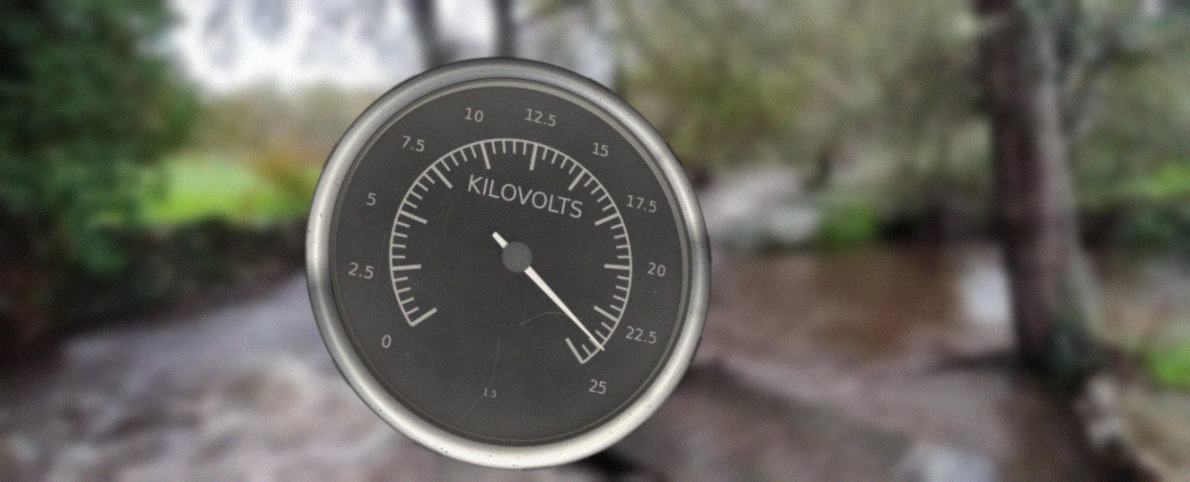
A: 24 kV
